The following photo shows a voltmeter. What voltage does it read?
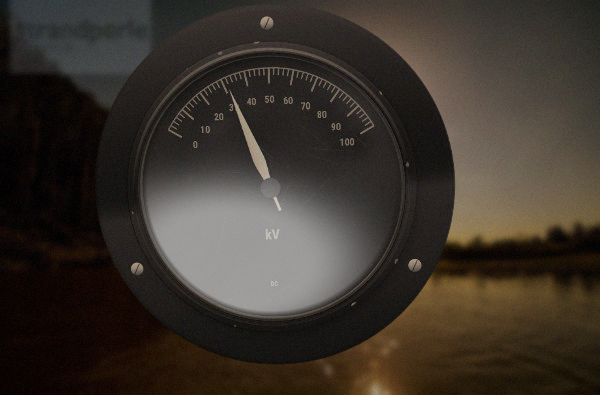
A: 32 kV
